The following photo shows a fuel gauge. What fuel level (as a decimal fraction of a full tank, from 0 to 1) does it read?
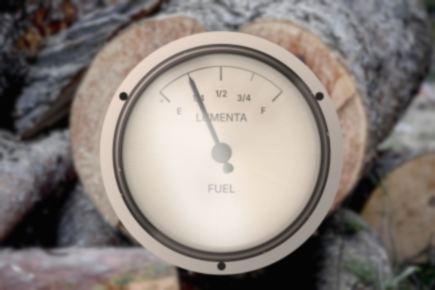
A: 0.25
